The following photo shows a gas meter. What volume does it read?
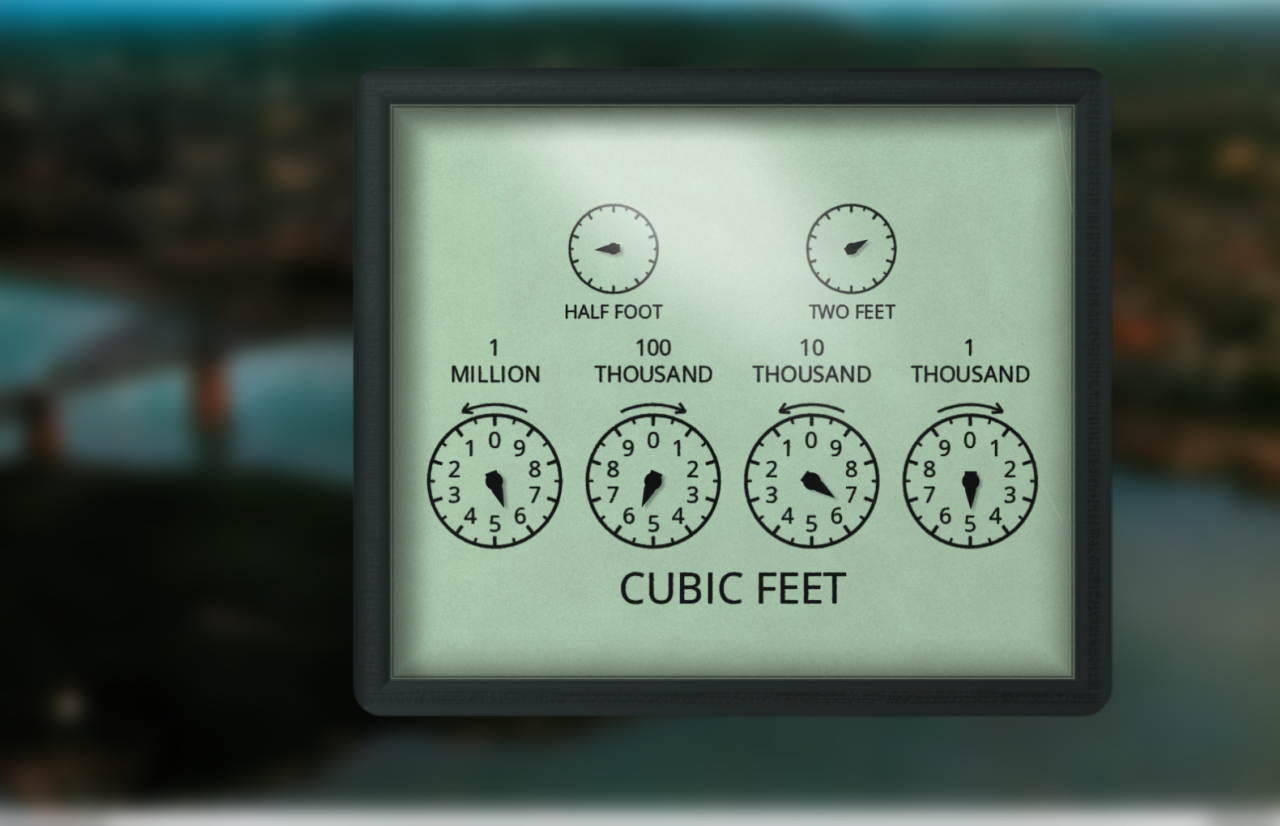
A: 556500 ft³
